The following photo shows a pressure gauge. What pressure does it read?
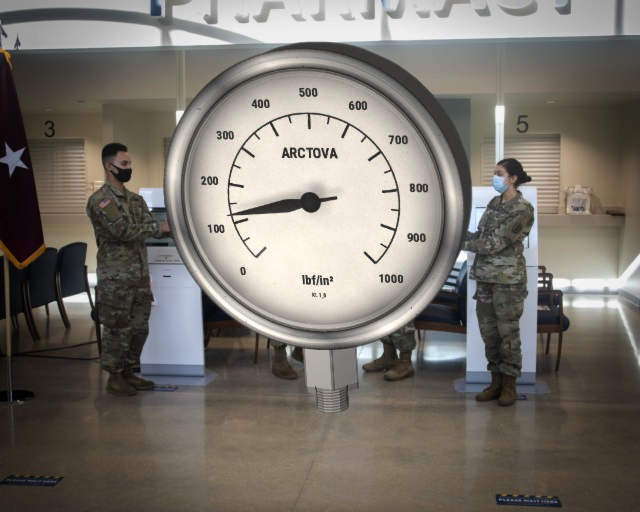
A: 125 psi
